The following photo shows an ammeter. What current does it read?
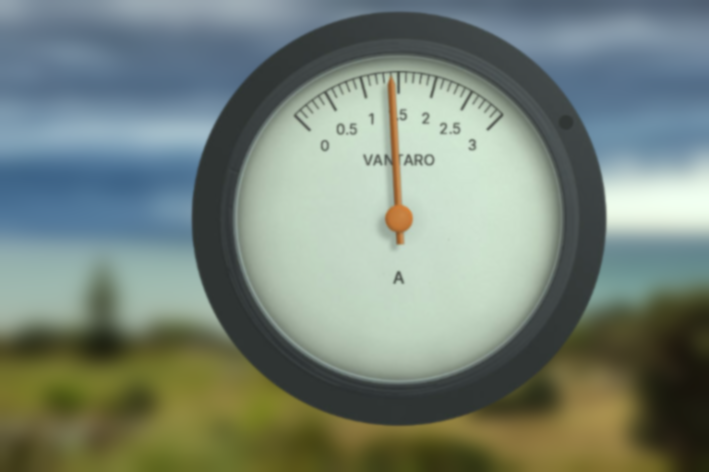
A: 1.4 A
